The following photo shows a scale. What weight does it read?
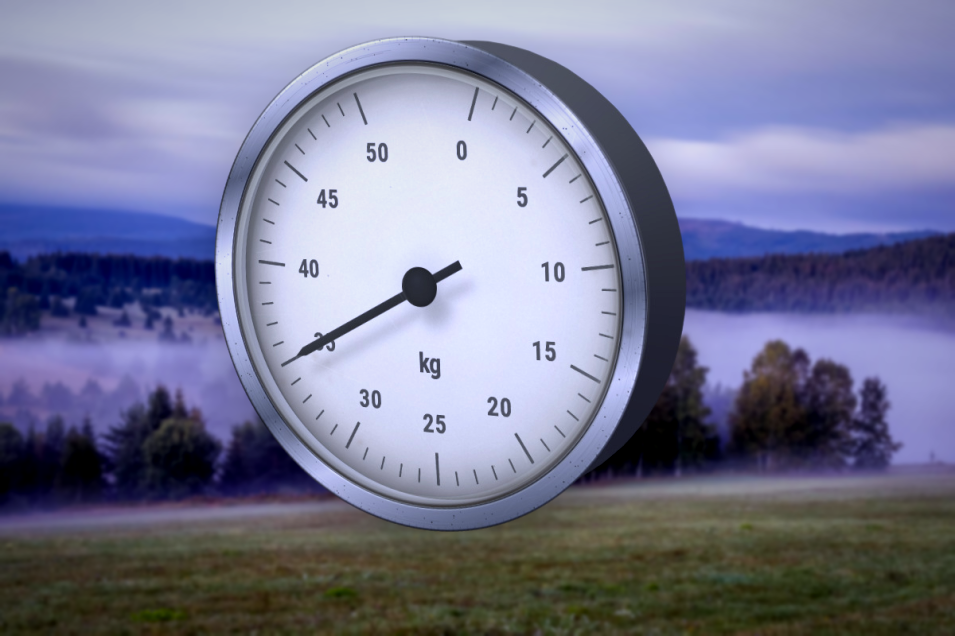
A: 35 kg
